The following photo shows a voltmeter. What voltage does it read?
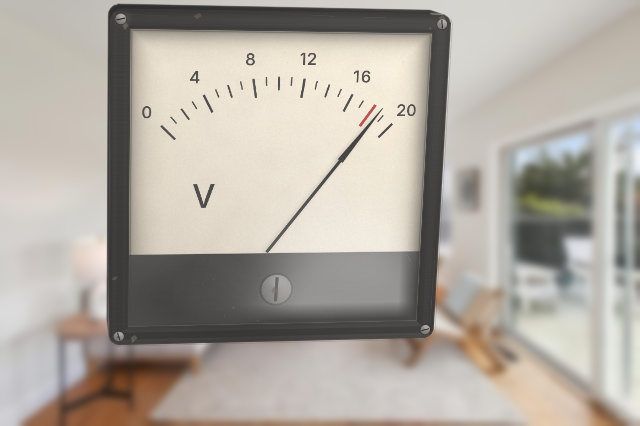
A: 18.5 V
